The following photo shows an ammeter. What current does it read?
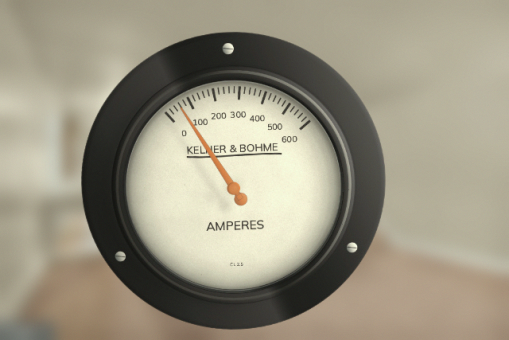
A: 60 A
